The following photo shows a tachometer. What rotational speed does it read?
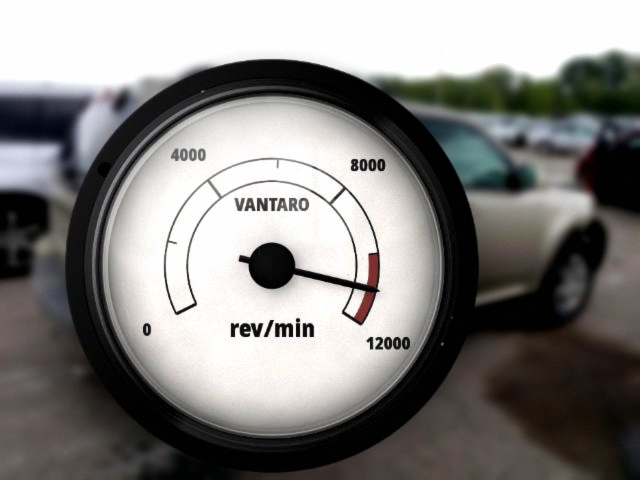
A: 11000 rpm
